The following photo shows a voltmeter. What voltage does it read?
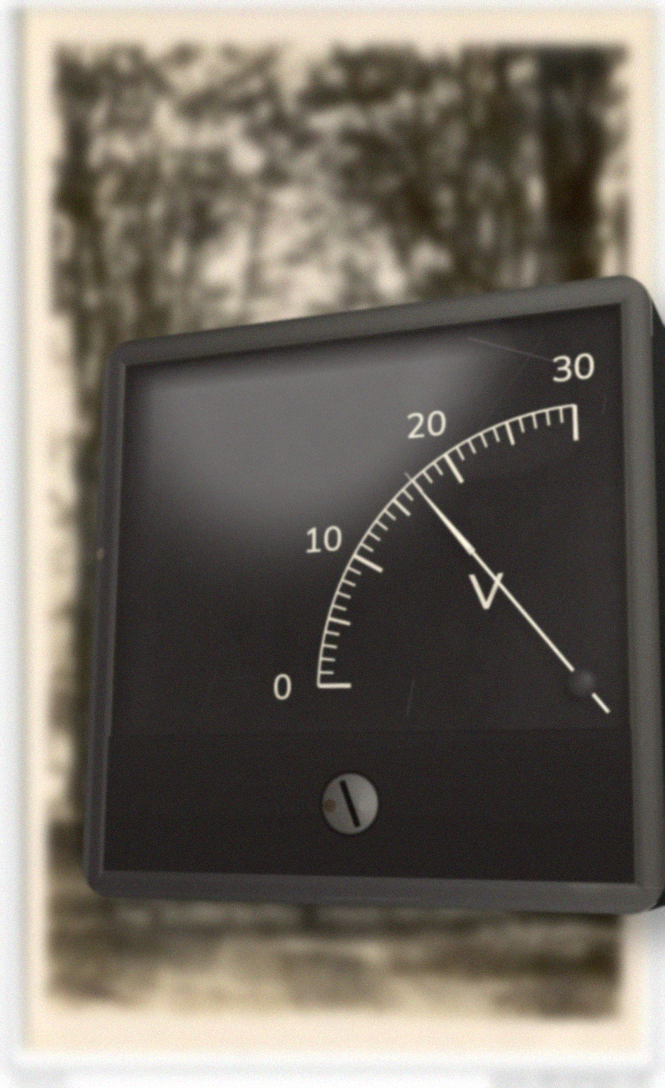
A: 17 V
